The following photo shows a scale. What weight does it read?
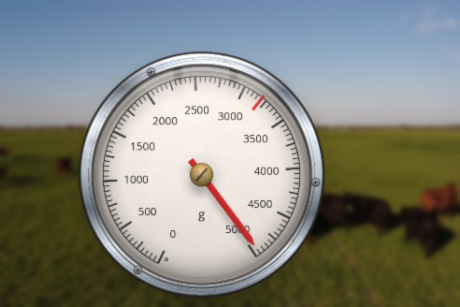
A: 4950 g
